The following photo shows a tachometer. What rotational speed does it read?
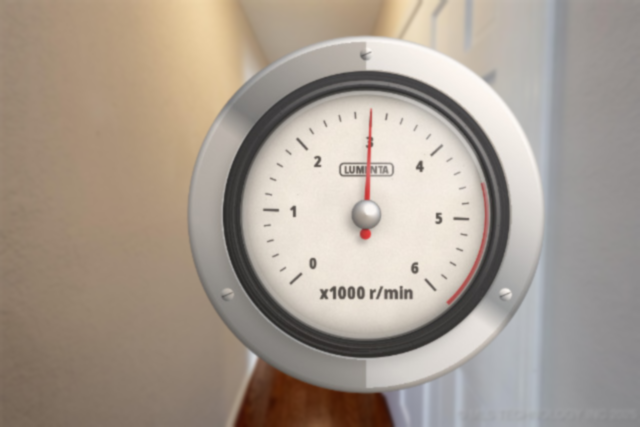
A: 3000 rpm
